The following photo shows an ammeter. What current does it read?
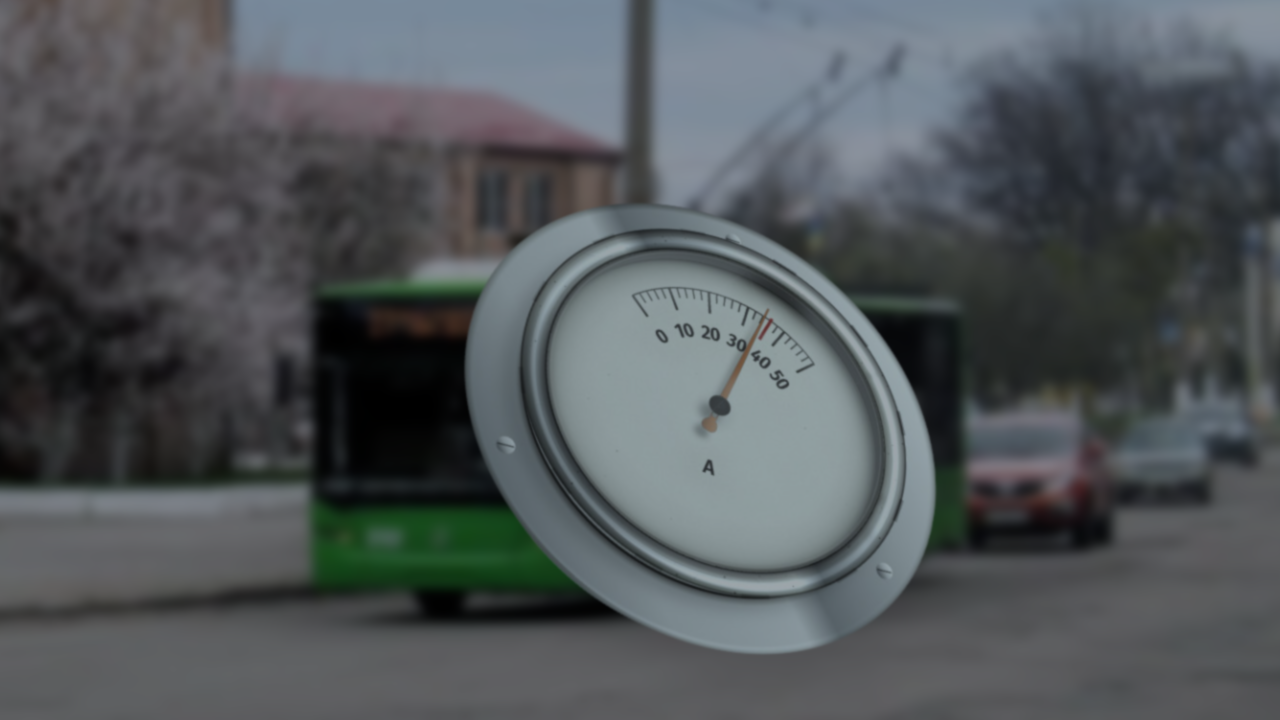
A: 34 A
